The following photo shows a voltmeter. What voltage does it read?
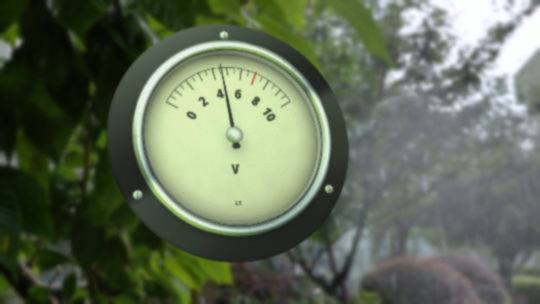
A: 4.5 V
